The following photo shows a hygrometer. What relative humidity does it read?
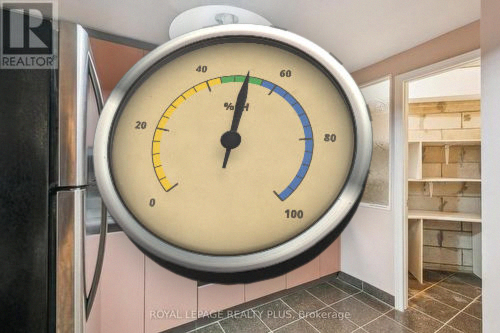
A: 52 %
